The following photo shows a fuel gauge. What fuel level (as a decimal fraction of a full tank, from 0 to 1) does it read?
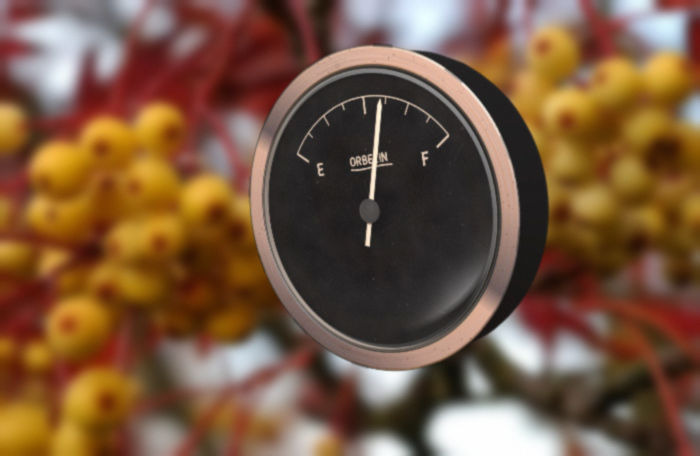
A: 0.625
